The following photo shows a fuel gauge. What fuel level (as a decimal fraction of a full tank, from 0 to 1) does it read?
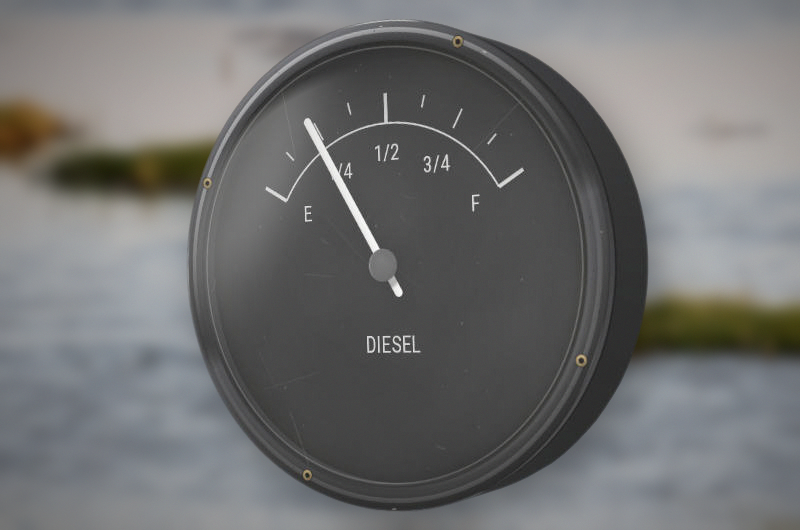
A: 0.25
